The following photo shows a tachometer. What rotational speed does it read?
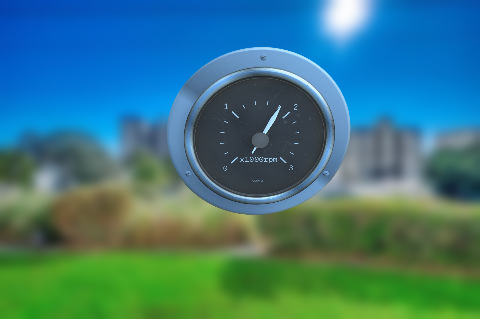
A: 1800 rpm
